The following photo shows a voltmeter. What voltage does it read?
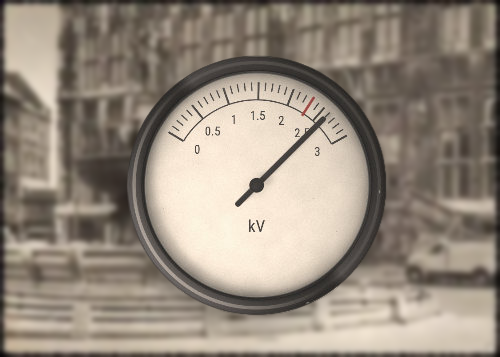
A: 2.6 kV
